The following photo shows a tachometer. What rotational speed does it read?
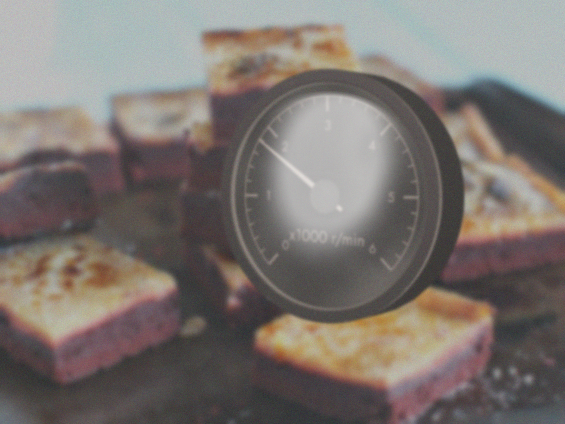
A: 1800 rpm
